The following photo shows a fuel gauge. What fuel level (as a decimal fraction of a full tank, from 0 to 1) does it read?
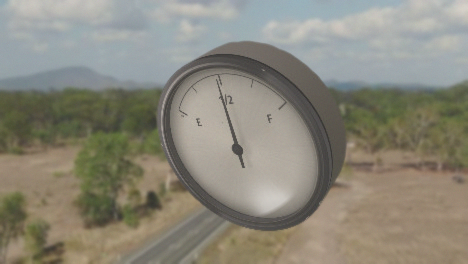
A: 0.5
